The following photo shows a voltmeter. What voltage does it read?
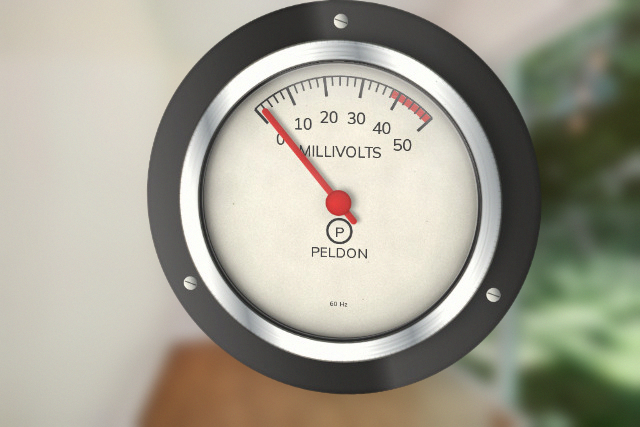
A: 2 mV
